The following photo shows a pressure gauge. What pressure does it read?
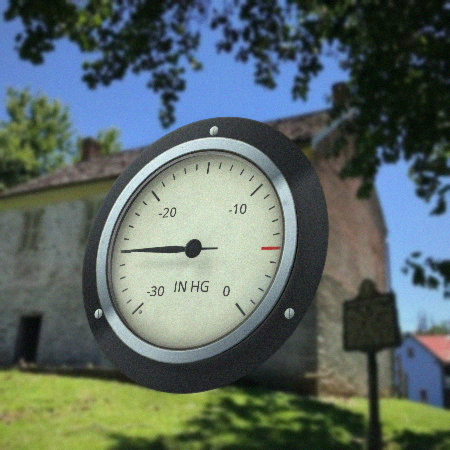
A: -25 inHg
